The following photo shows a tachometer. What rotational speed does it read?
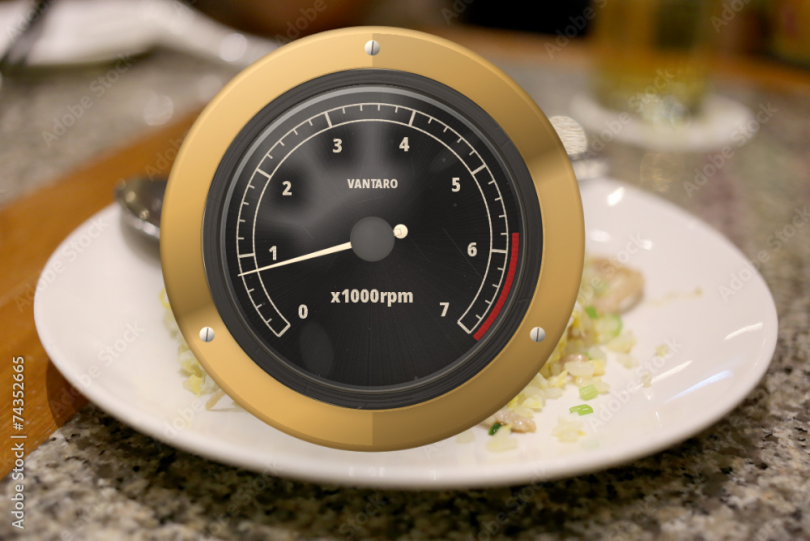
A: 800 rpm
